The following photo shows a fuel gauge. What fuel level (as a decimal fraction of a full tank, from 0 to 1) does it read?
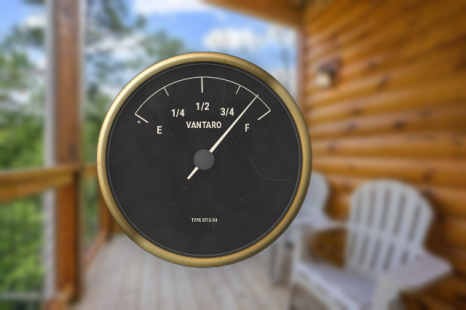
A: 0.875
